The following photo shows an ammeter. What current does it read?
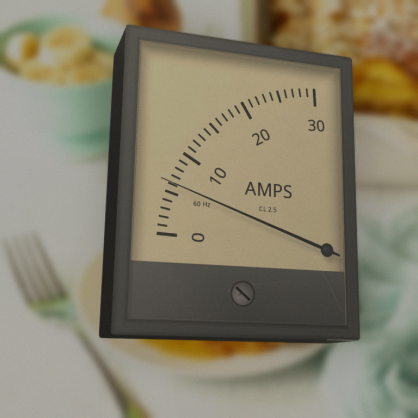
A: 6 A
